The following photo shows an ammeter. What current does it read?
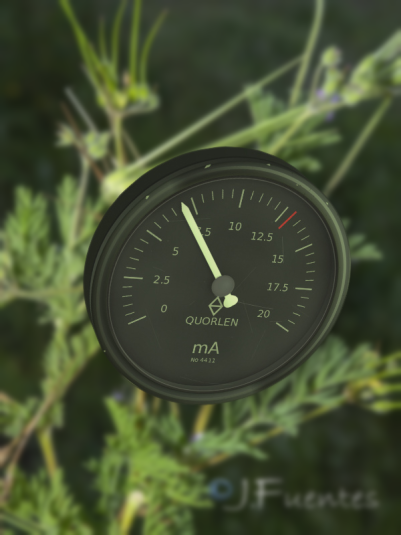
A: 7 mA
